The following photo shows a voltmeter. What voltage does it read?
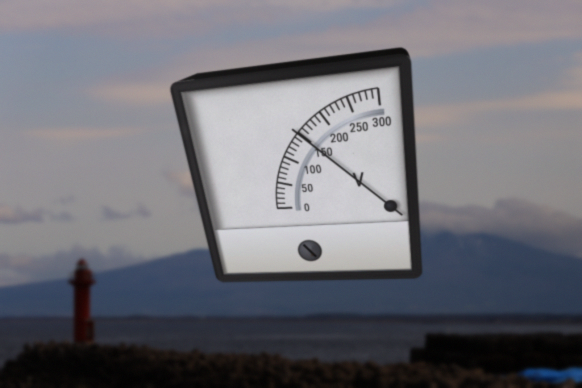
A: 150 V
